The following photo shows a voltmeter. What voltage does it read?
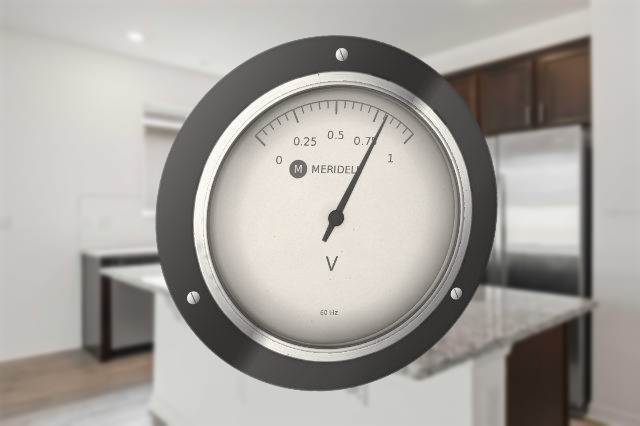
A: 0.8 V
